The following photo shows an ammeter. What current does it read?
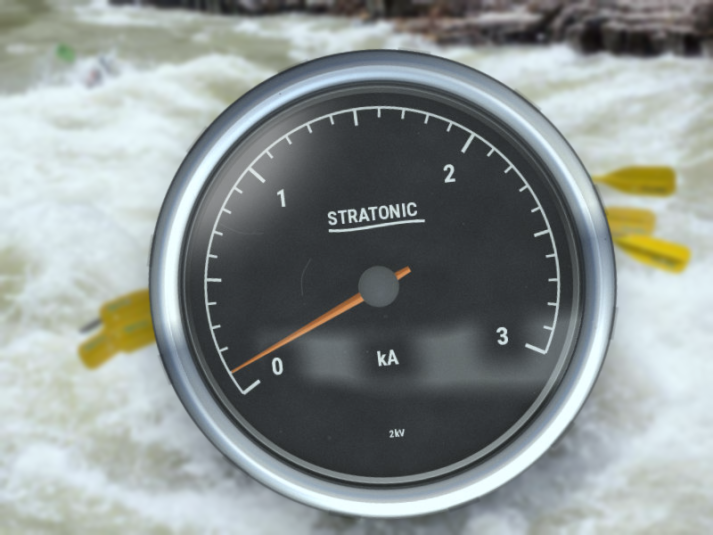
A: 0.1 kA
